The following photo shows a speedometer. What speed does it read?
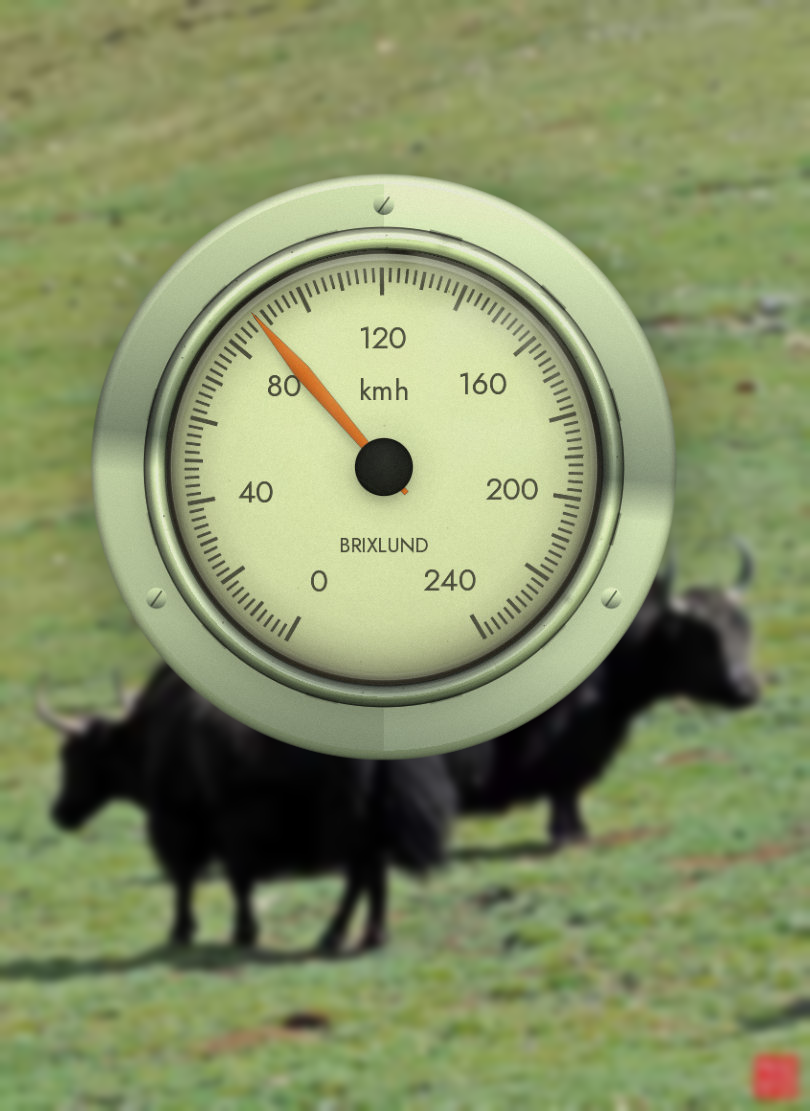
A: 88 km/h
